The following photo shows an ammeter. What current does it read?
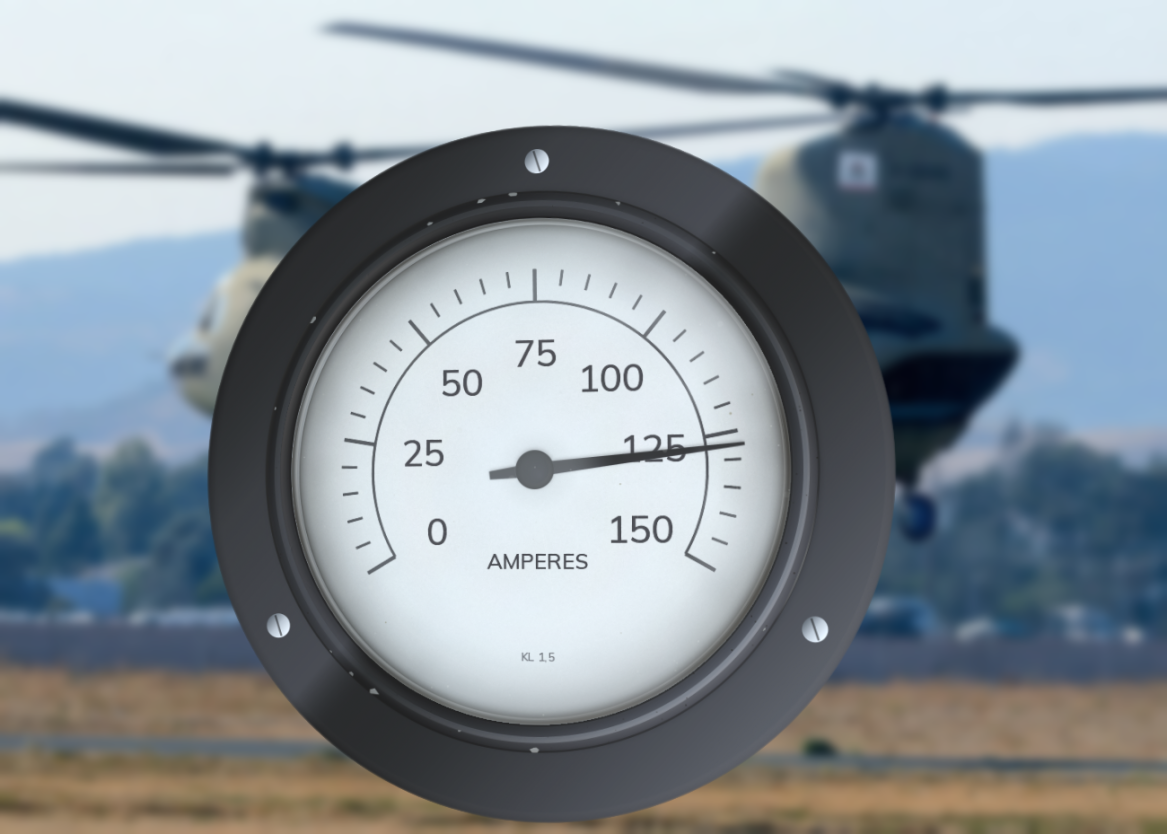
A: 127.5 A
